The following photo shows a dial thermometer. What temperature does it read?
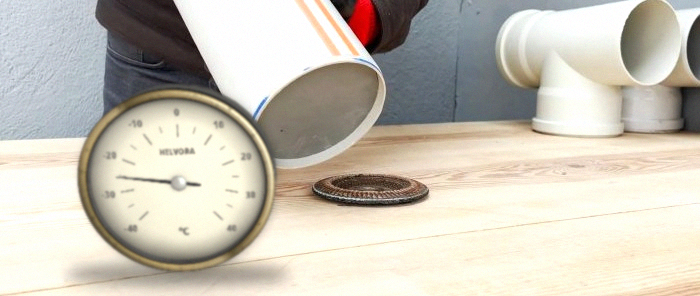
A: -25 °C
